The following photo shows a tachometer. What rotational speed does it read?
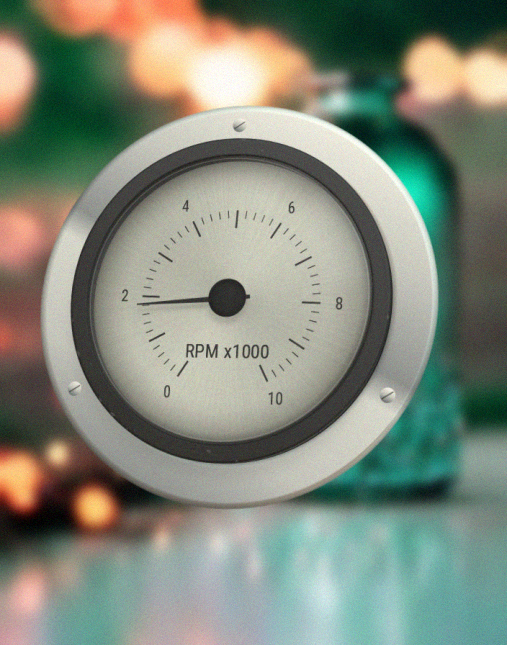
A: 1800 rpm
